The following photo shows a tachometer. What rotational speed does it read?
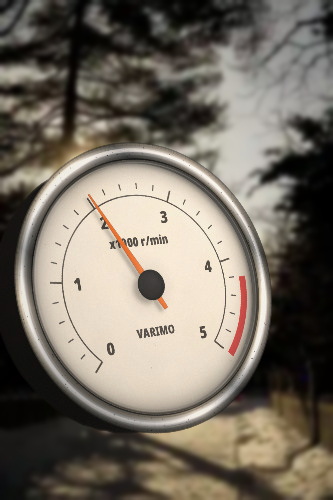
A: 2000 rpm
